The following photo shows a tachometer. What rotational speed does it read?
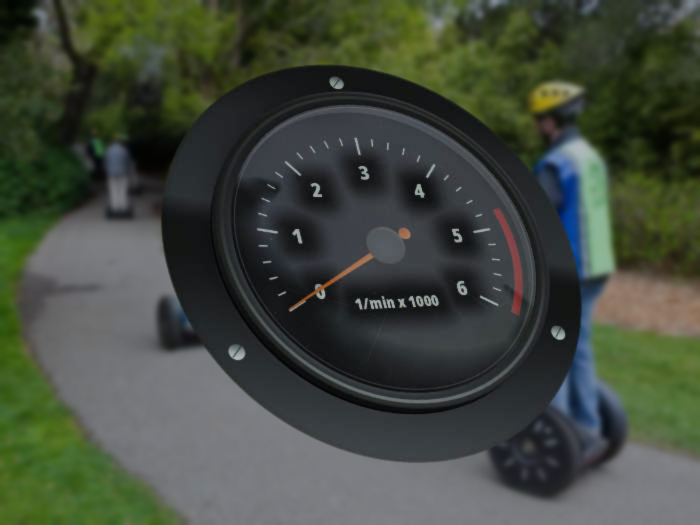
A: 0 rpm
